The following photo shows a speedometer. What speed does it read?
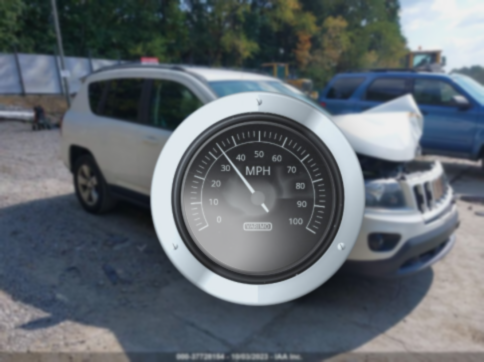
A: 34 mph
